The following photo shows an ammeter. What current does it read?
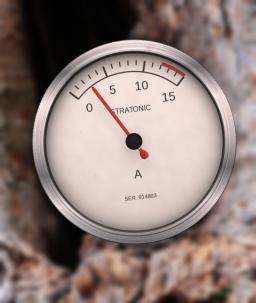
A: 2.5 A
